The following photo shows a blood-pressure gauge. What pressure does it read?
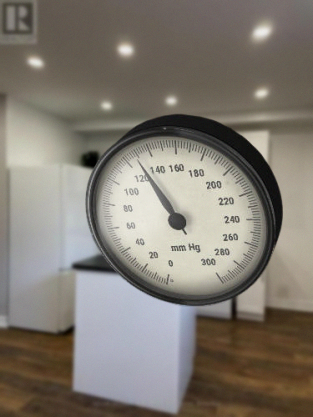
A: 130 mmHg
